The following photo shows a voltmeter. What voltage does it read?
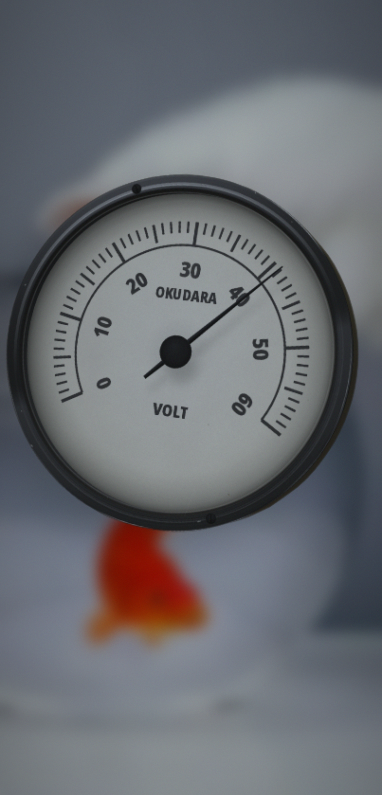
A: 41 V
